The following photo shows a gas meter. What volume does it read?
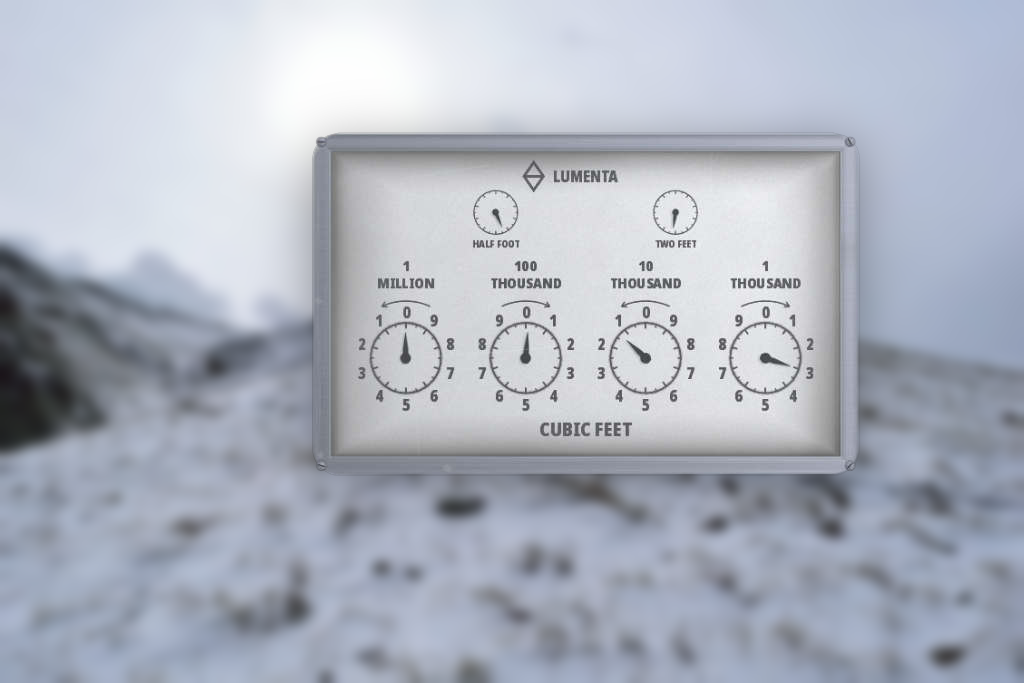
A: 1300 ft³
